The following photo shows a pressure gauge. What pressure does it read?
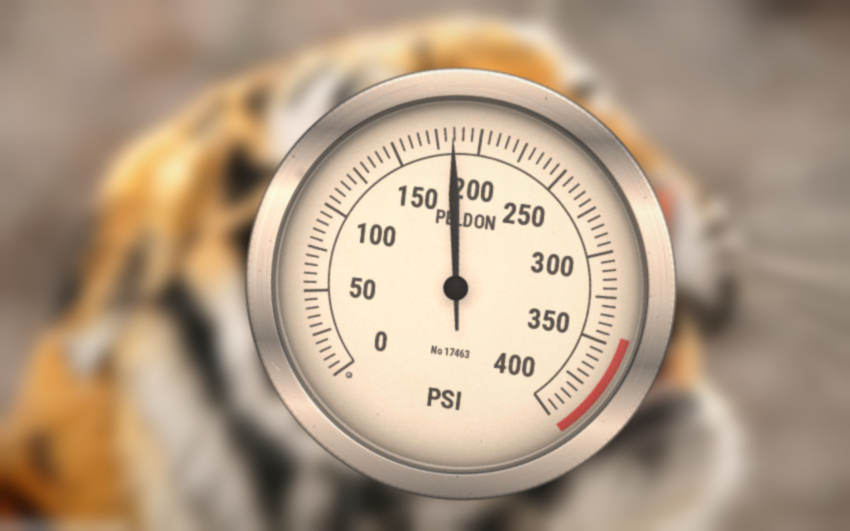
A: 185 psi
